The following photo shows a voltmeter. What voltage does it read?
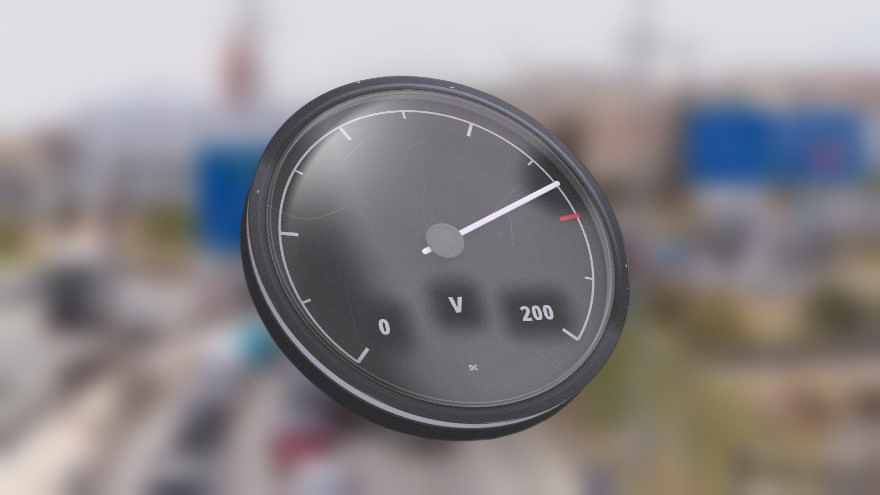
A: 150 V
